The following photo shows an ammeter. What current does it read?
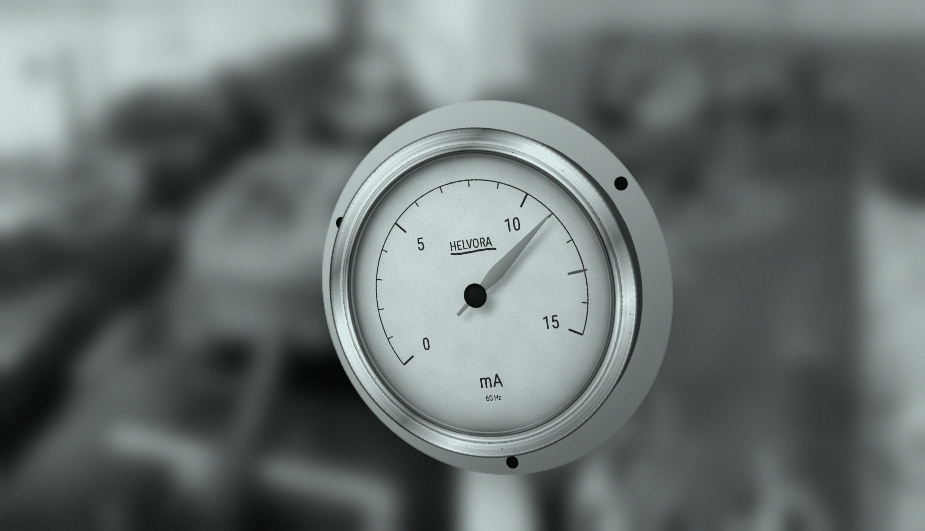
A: 11 mA
